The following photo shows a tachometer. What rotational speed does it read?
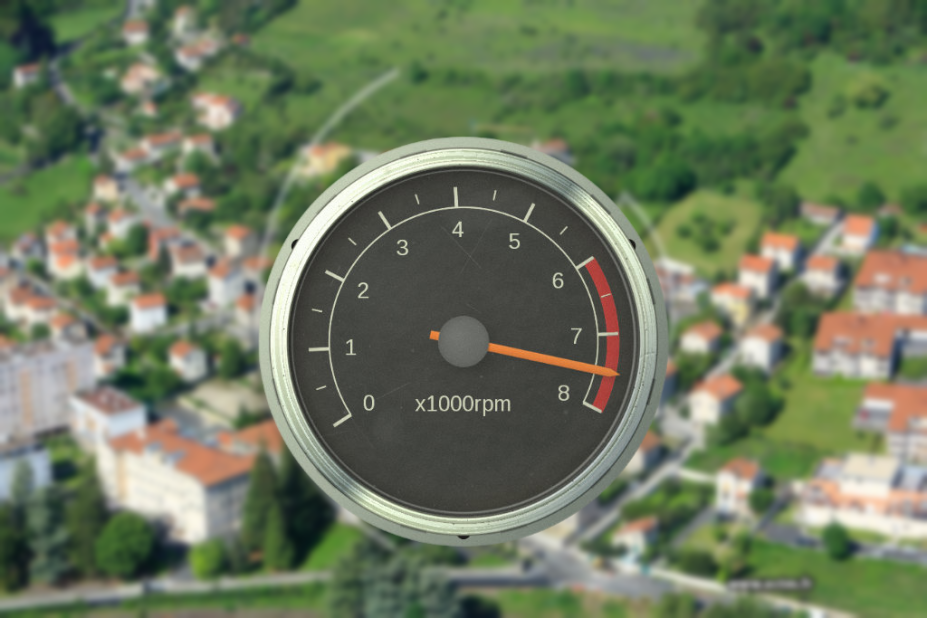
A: 7500 rpm
